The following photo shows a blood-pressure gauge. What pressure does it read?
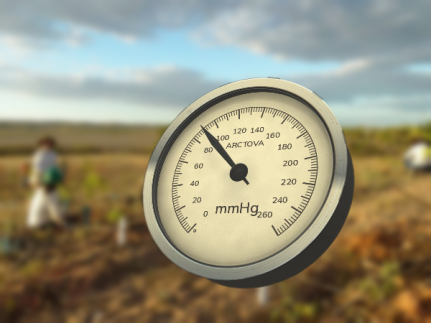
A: 90 mmHg
